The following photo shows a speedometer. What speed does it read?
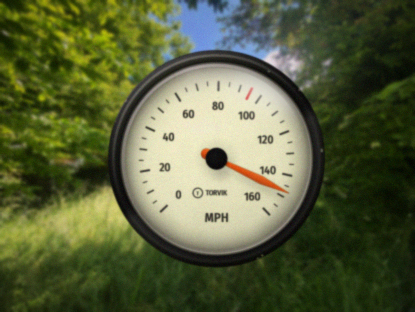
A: 147.5 mph
